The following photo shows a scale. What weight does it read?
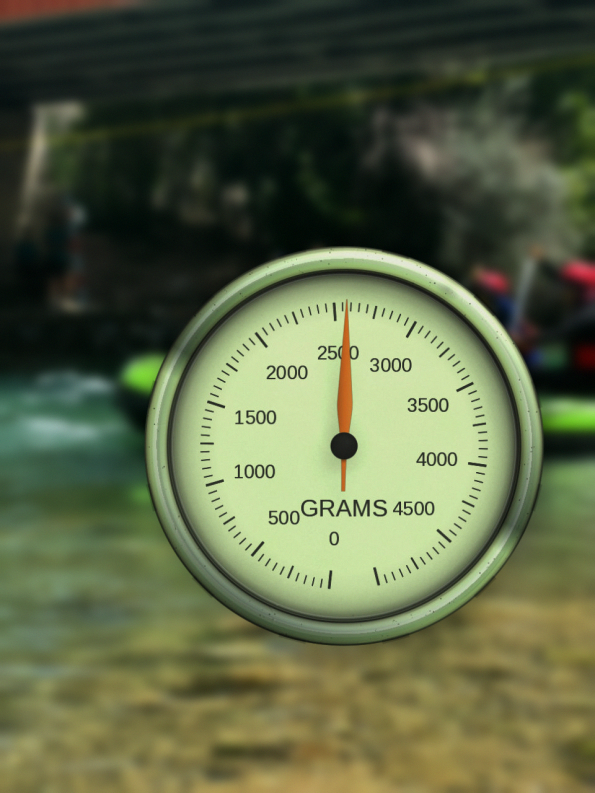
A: 2575 g
